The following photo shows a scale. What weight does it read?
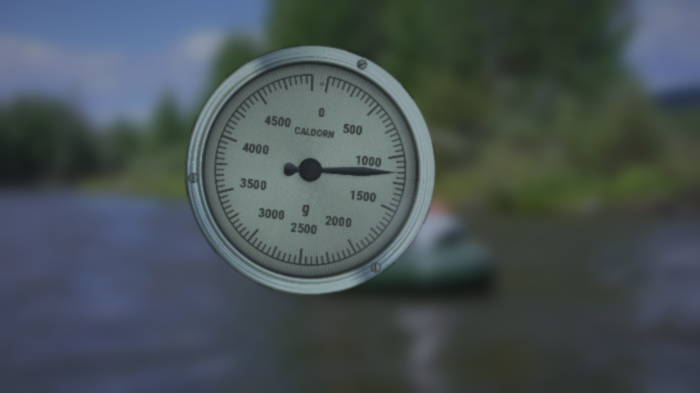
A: 1150 g
